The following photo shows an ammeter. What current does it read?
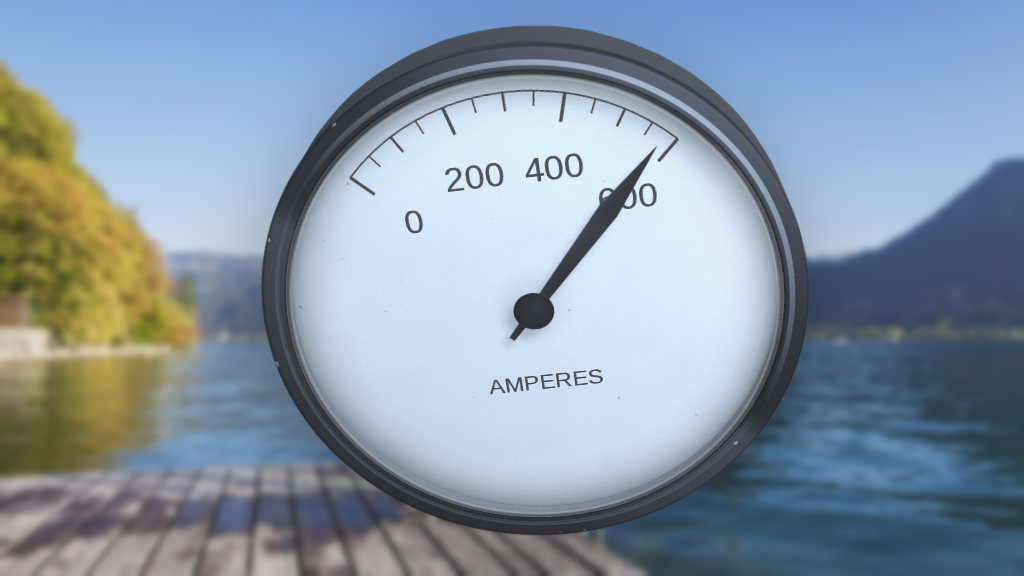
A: 575 A
